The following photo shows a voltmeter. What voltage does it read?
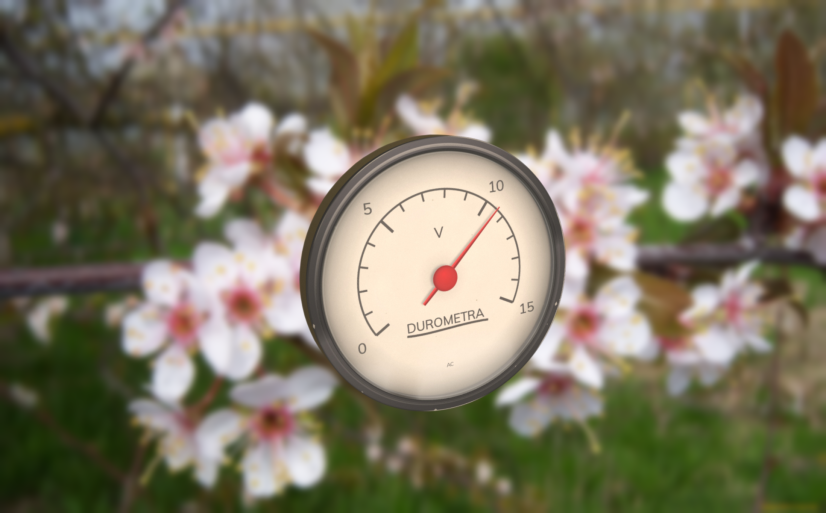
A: 10.5 V
